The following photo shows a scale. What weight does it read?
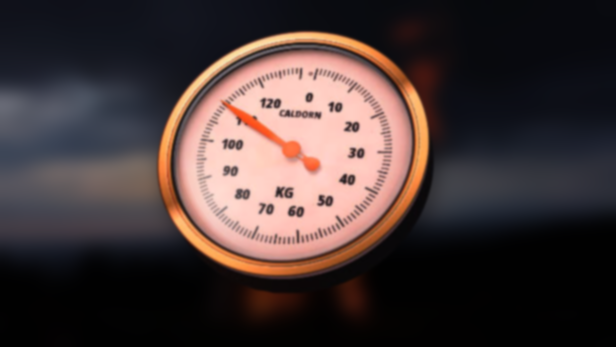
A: 110 kg
